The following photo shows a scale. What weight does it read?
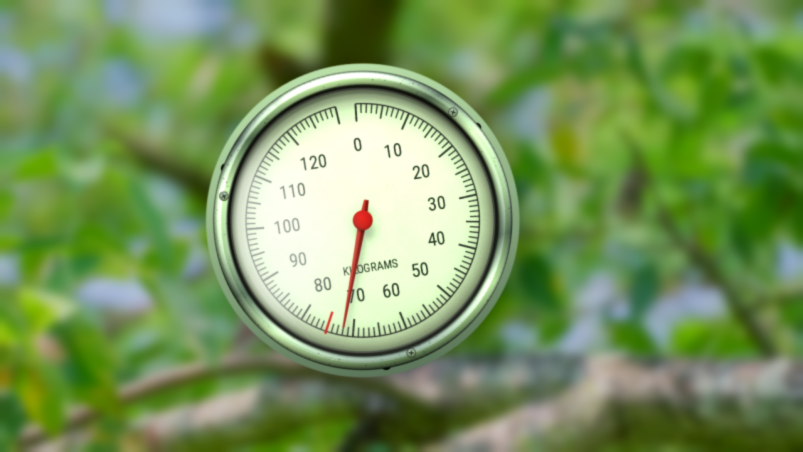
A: 72 kg
